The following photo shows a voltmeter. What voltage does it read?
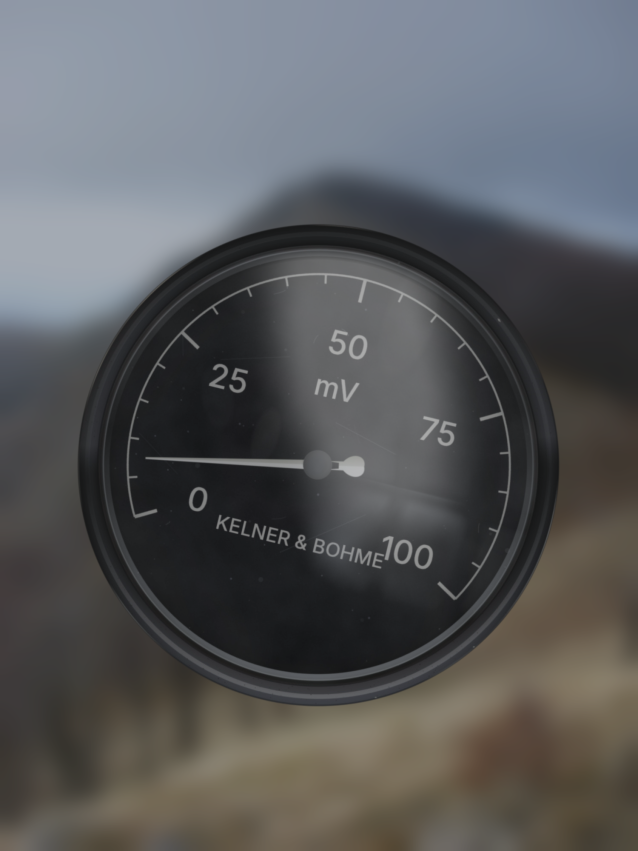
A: 7.5 mV
